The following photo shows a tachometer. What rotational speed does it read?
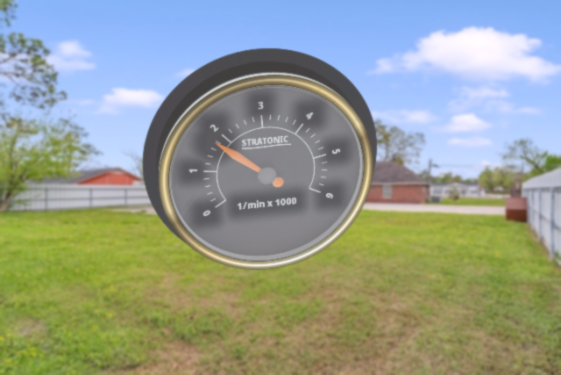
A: 1800 rpm
